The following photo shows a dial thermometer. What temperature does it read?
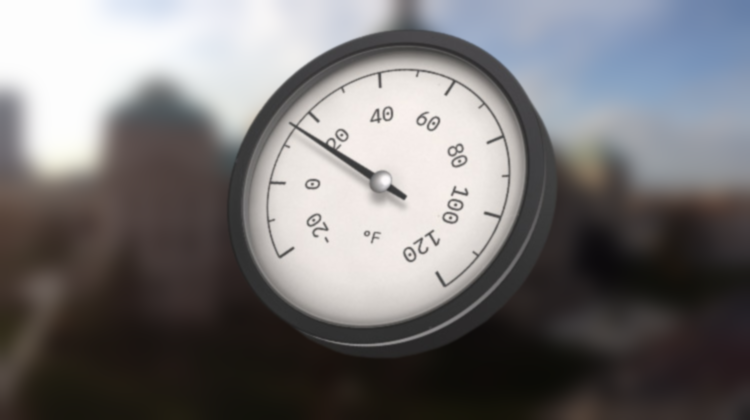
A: 15 °F
